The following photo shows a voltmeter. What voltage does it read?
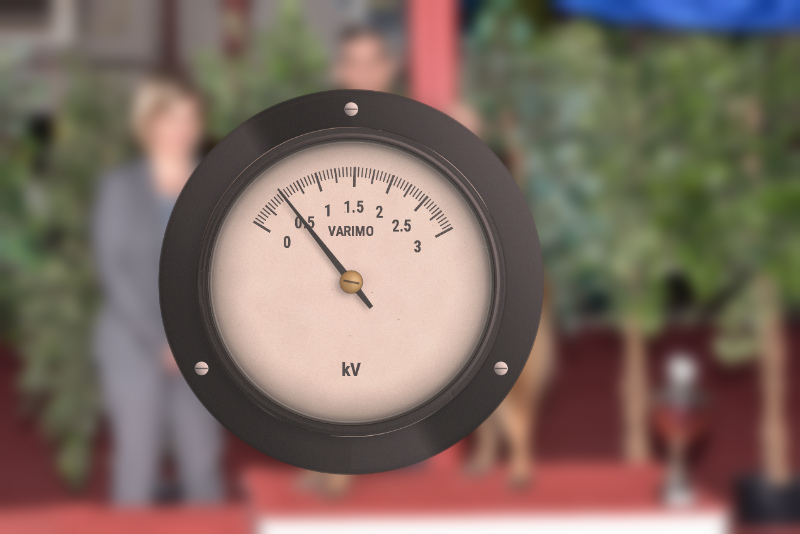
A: 0.5 kV
